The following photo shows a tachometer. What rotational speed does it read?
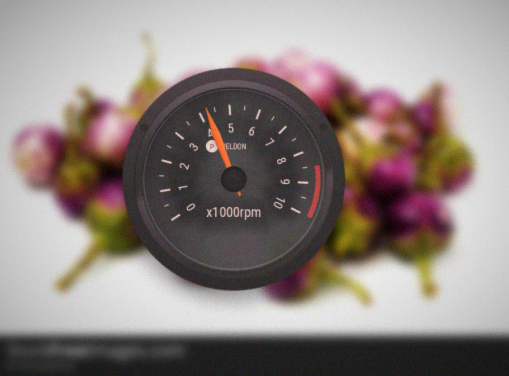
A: 4250 rpm
